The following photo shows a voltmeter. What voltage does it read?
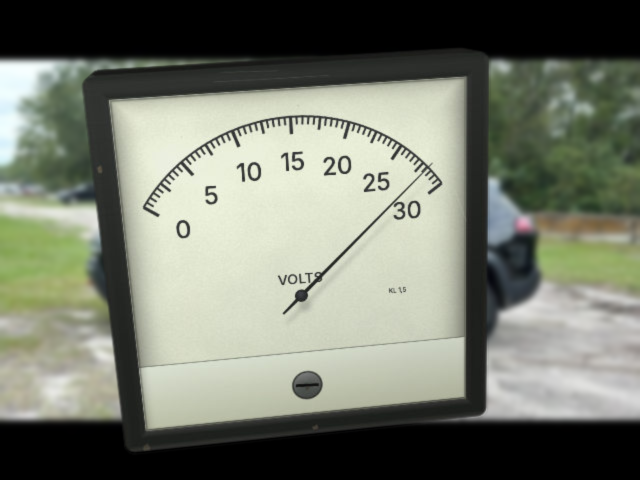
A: 28 V
